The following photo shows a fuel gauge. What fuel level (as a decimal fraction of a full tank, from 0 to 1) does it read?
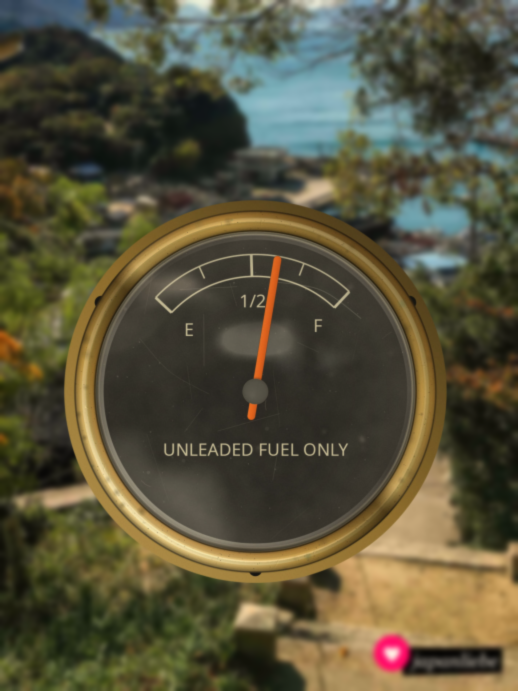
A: 0.625
